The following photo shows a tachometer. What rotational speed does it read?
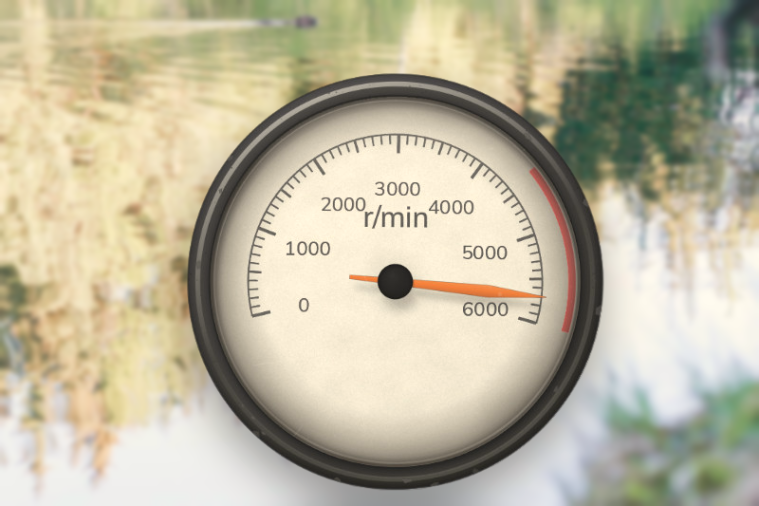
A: 5700 rpm
